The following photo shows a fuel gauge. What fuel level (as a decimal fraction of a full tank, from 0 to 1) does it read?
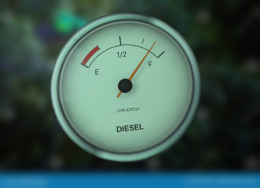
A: 0.875
